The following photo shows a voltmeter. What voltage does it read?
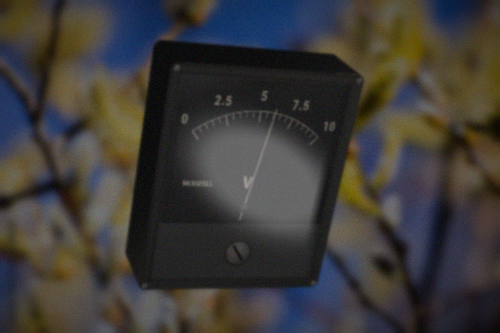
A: 6 V
